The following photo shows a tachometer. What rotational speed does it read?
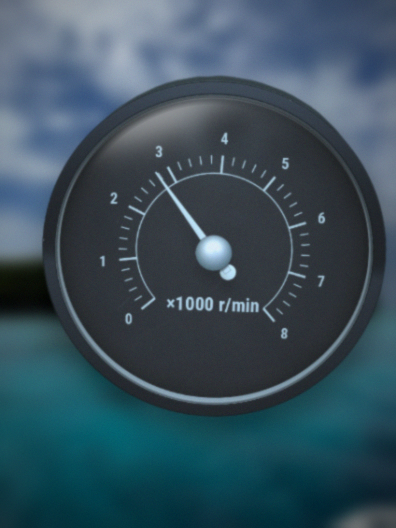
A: 2800 rpm
